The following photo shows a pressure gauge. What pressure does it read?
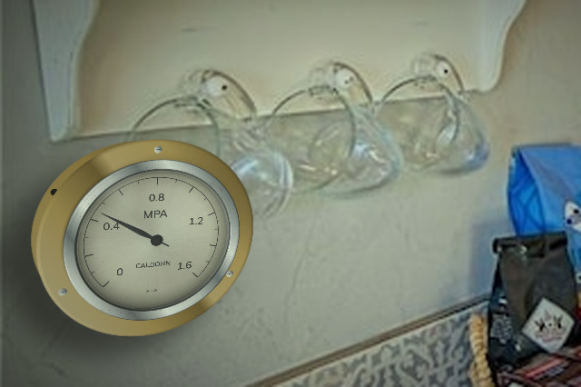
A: 0.45 MPa
